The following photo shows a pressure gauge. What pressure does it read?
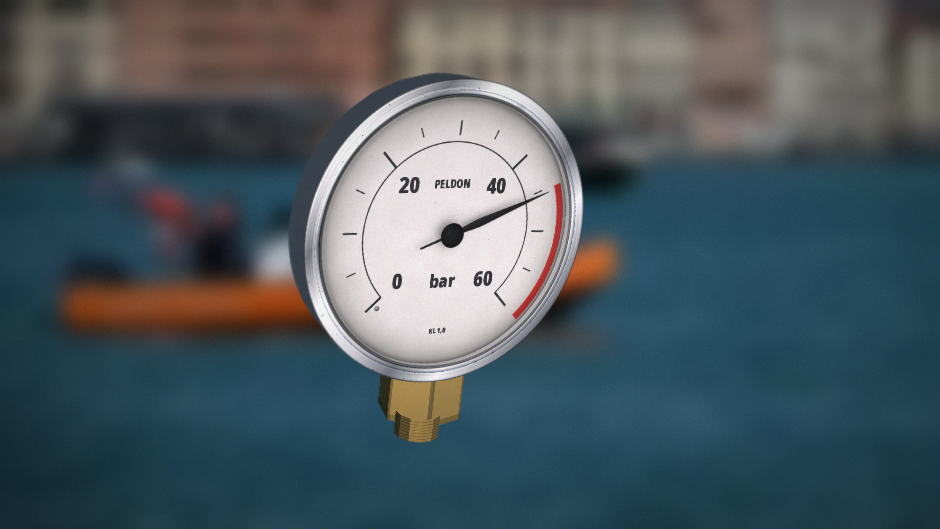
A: 45 bar
